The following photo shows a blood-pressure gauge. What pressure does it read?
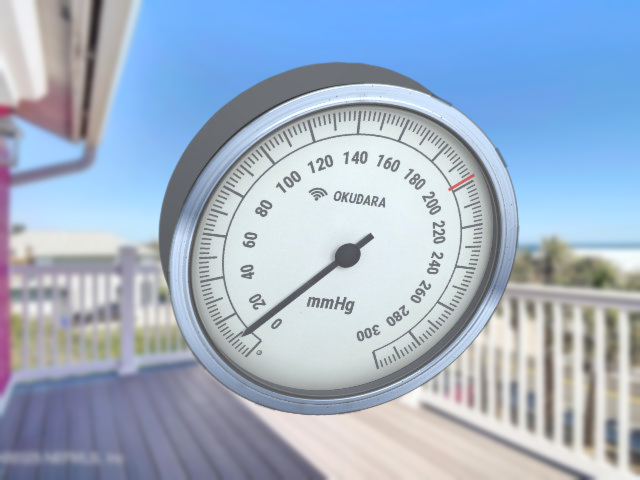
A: 10 mmHg
